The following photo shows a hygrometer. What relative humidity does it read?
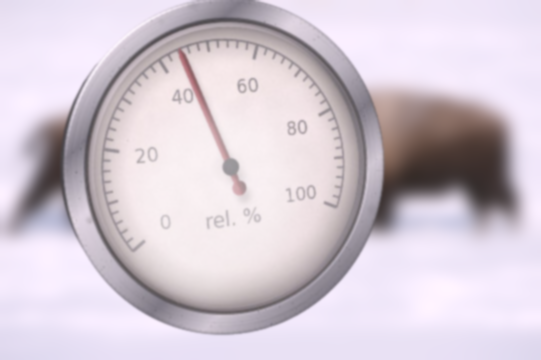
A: 44 %
